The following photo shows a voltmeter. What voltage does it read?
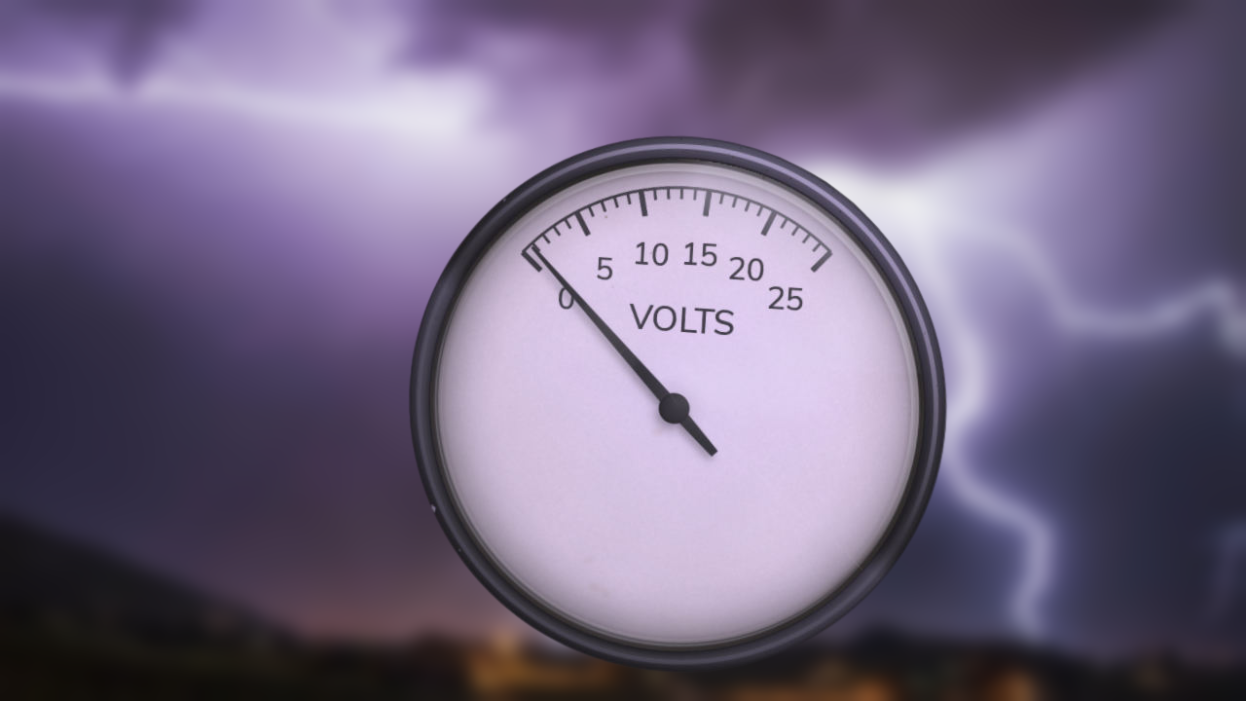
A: 1 V
